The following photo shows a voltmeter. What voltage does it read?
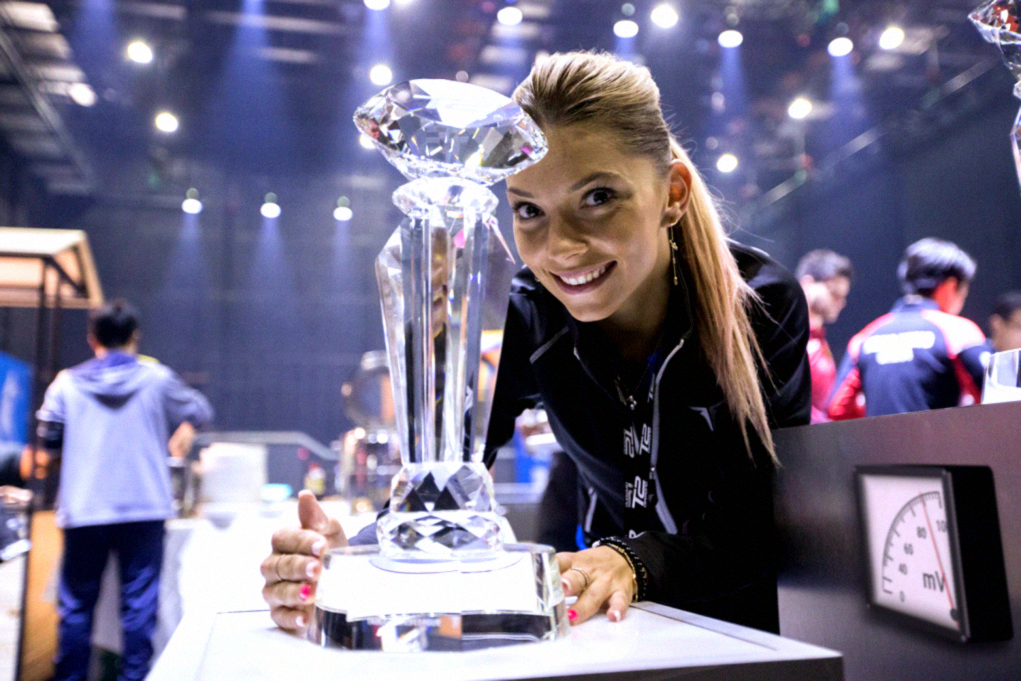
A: 90 mV
